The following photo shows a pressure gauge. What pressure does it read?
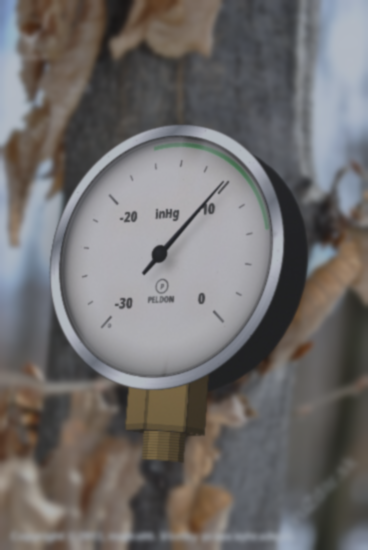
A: -10 inHg
